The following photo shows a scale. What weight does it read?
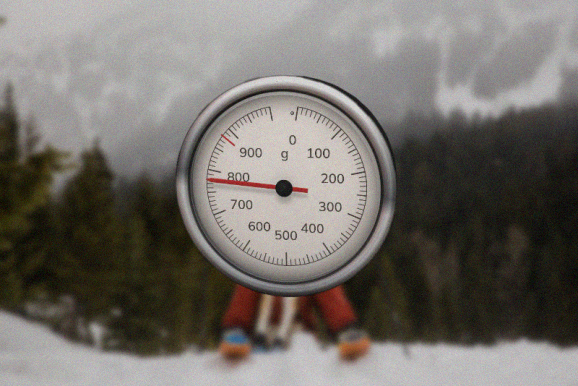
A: 780 g
